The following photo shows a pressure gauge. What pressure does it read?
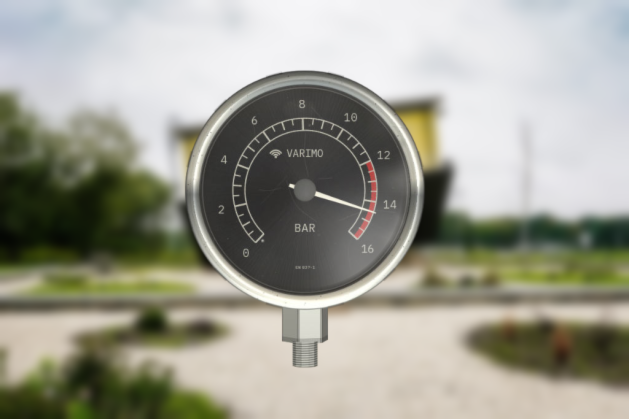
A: 14.5 bar
